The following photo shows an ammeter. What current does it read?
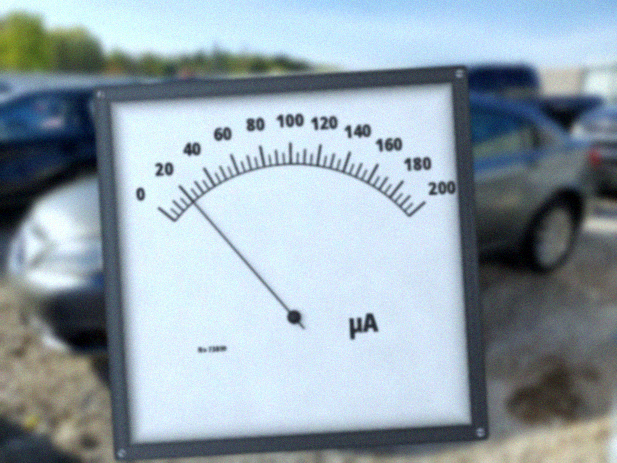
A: 20 µA
